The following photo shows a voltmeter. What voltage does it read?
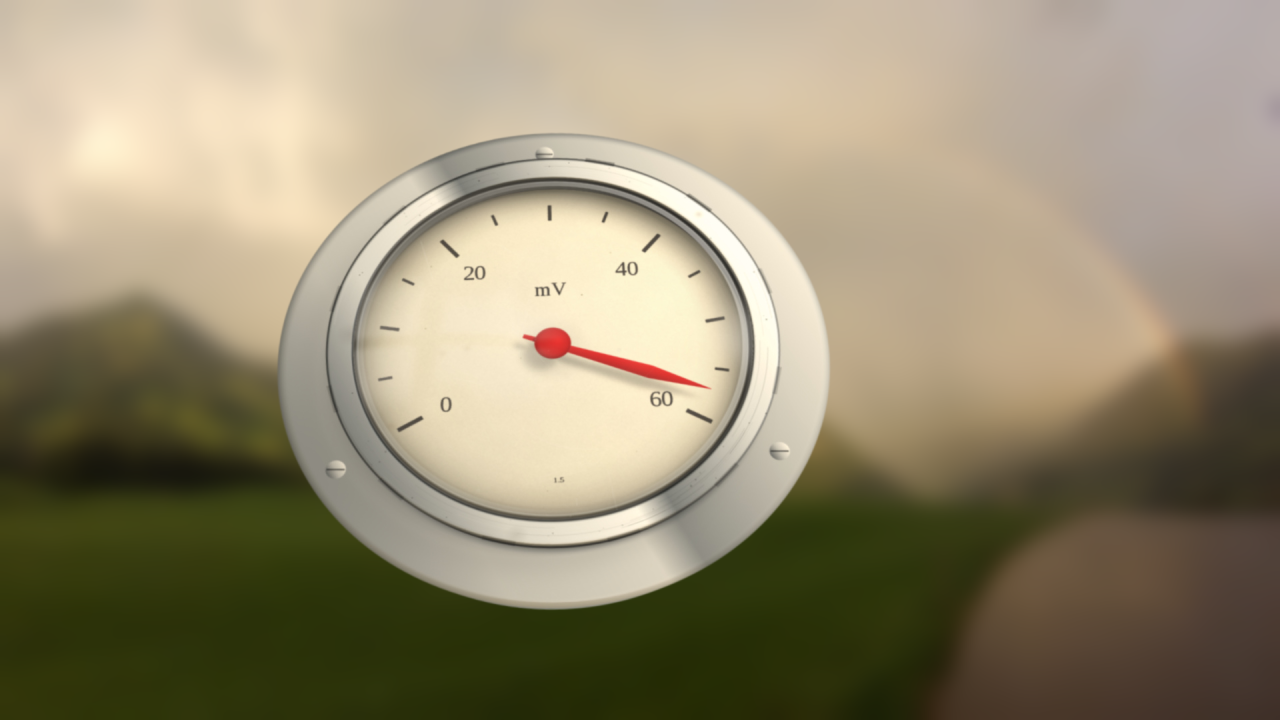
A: 57.5 mV
